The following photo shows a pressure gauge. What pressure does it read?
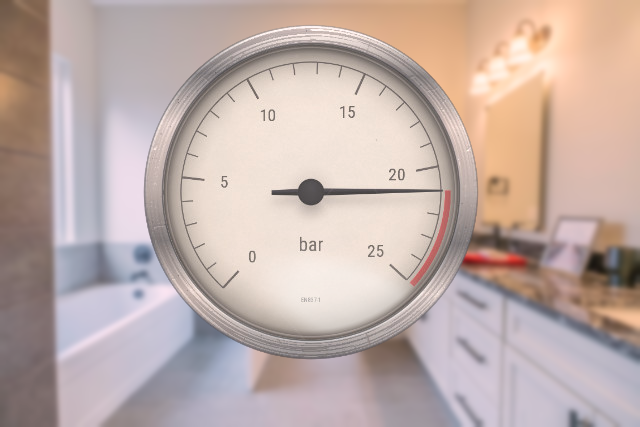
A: 21 bar
